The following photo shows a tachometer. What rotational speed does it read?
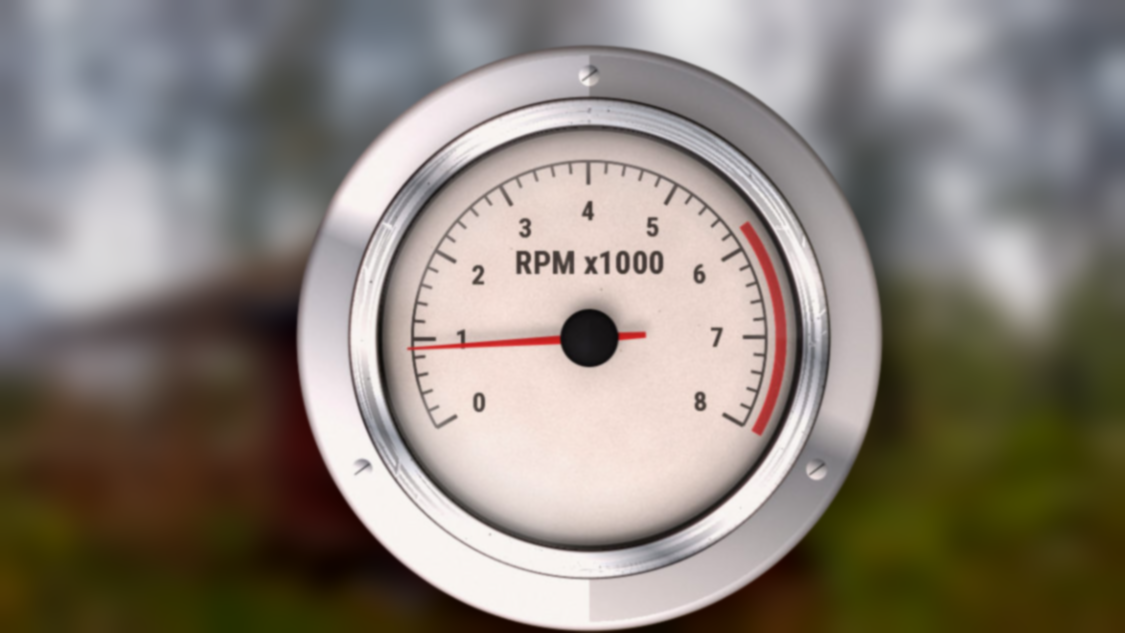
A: 900 rpm
